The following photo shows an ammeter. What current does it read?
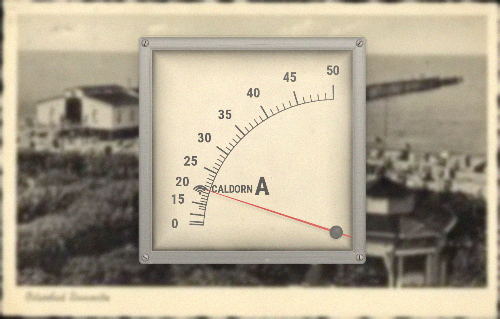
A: 20 A
